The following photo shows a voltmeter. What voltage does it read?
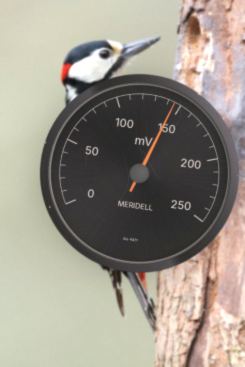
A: 145 mV
